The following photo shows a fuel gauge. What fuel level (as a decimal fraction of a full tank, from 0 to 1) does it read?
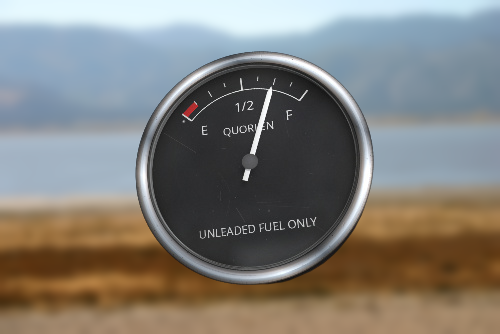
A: 0.75
